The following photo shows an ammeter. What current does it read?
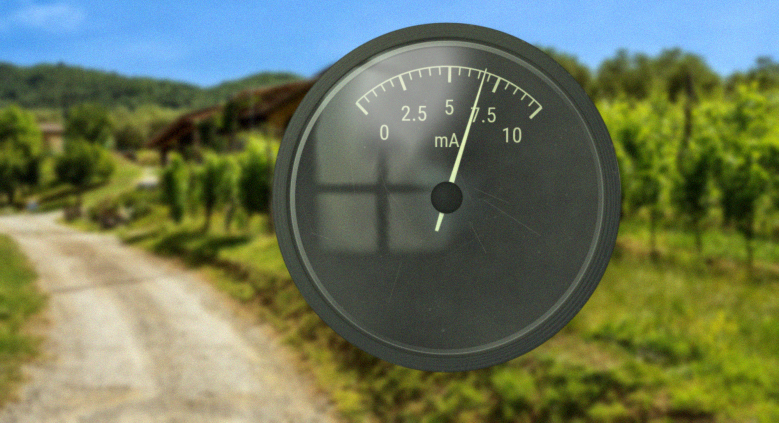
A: 6.75 mA
